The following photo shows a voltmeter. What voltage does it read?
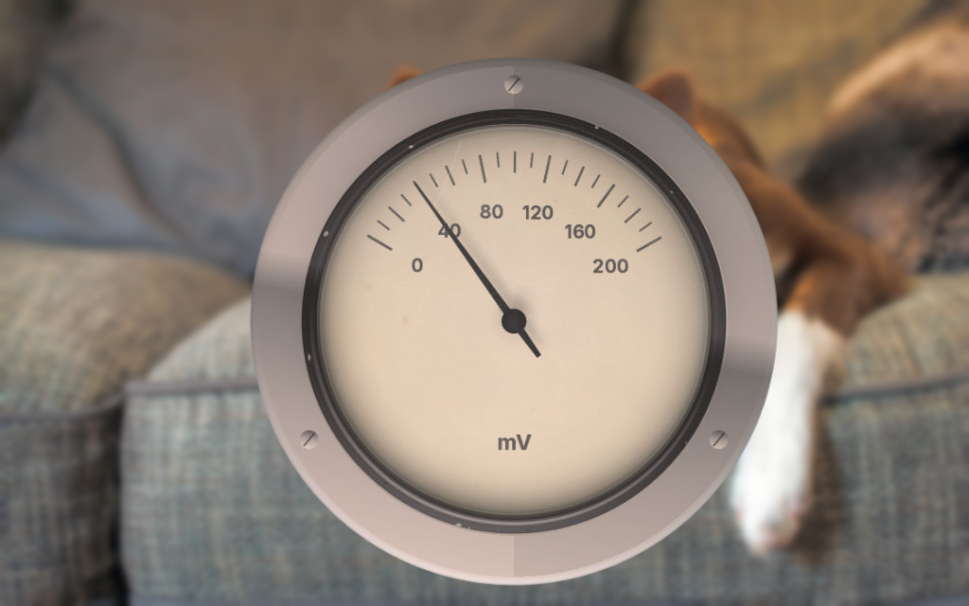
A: 40 mV
